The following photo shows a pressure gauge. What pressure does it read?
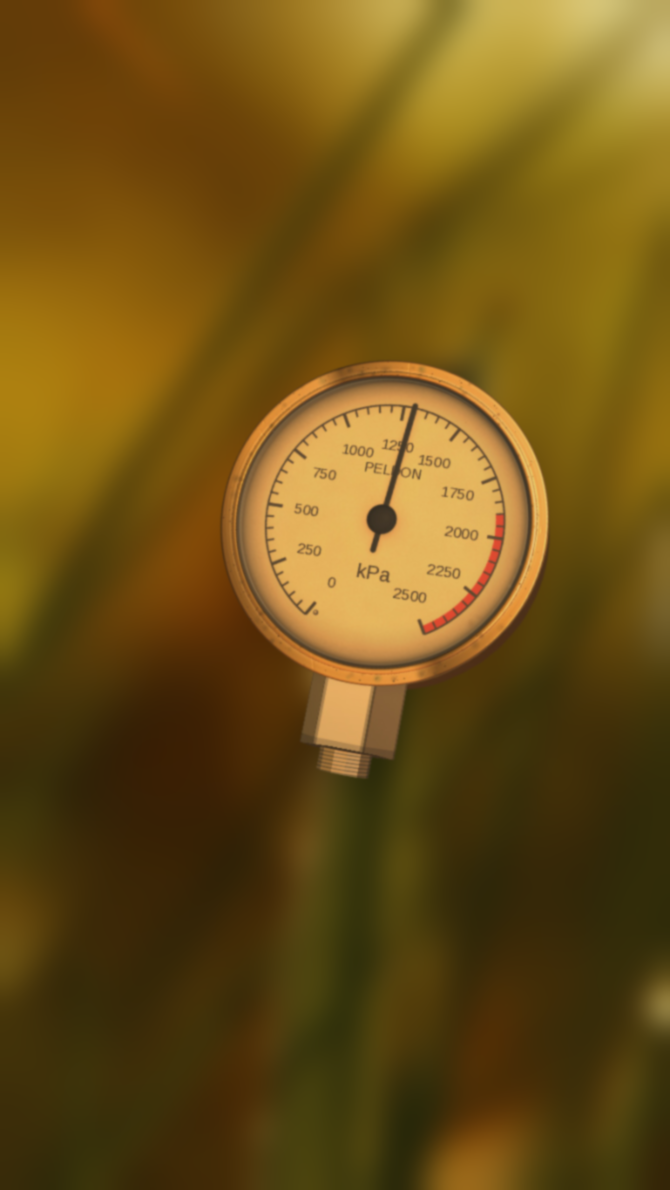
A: 1300 kPa
